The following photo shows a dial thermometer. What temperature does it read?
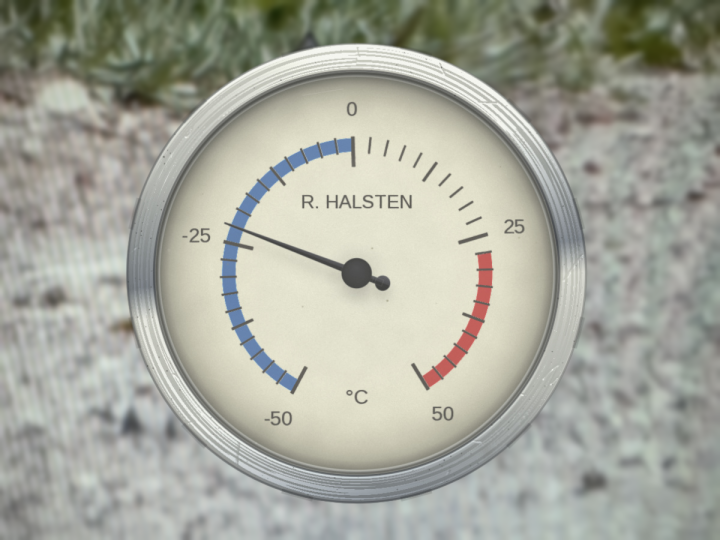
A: -22.5 °C
